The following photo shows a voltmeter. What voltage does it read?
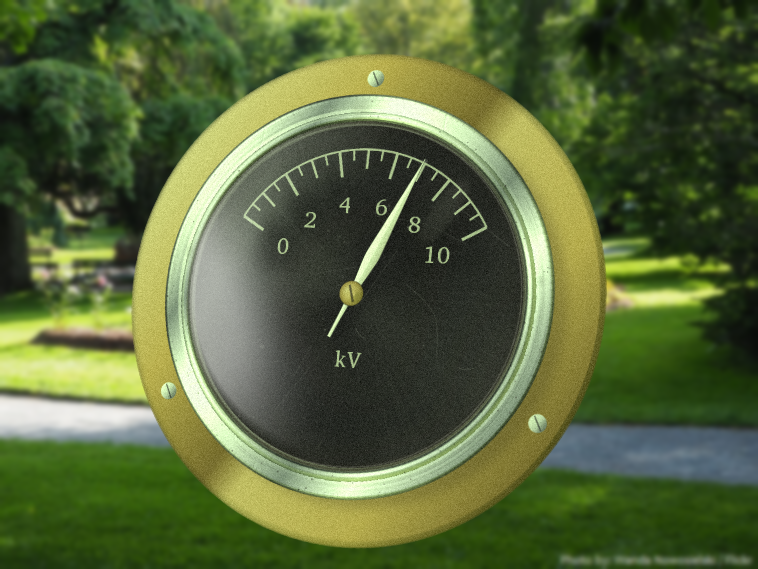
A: 7 kV
